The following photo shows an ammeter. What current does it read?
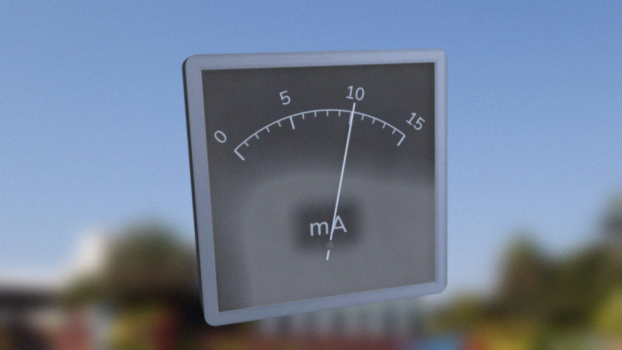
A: 10 mA
